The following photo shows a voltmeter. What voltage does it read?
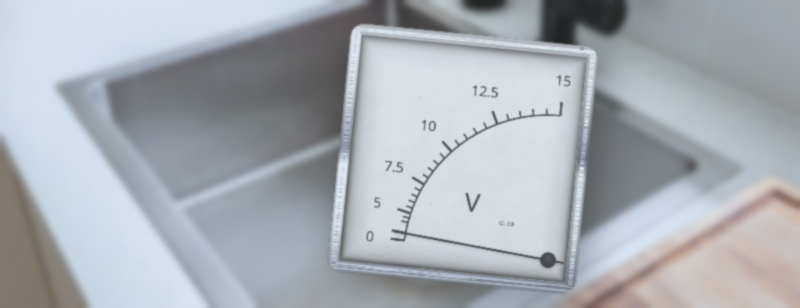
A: 2.5 V
